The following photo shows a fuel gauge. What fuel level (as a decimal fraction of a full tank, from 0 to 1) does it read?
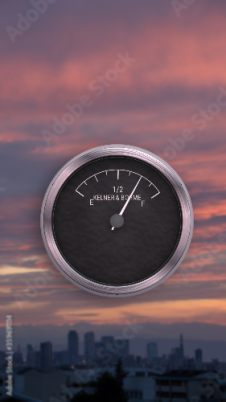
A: 0.75
